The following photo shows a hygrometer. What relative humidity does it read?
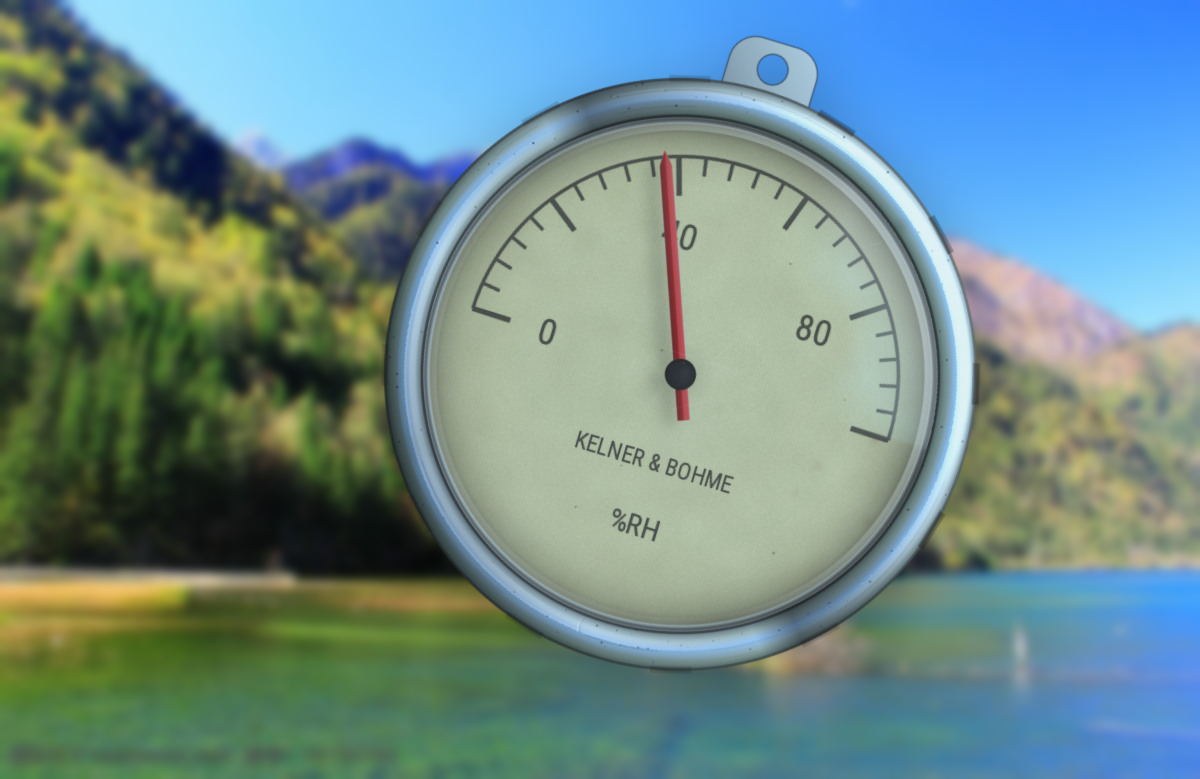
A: 38 %
